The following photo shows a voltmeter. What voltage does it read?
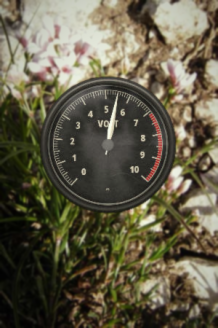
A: 5.5 V
